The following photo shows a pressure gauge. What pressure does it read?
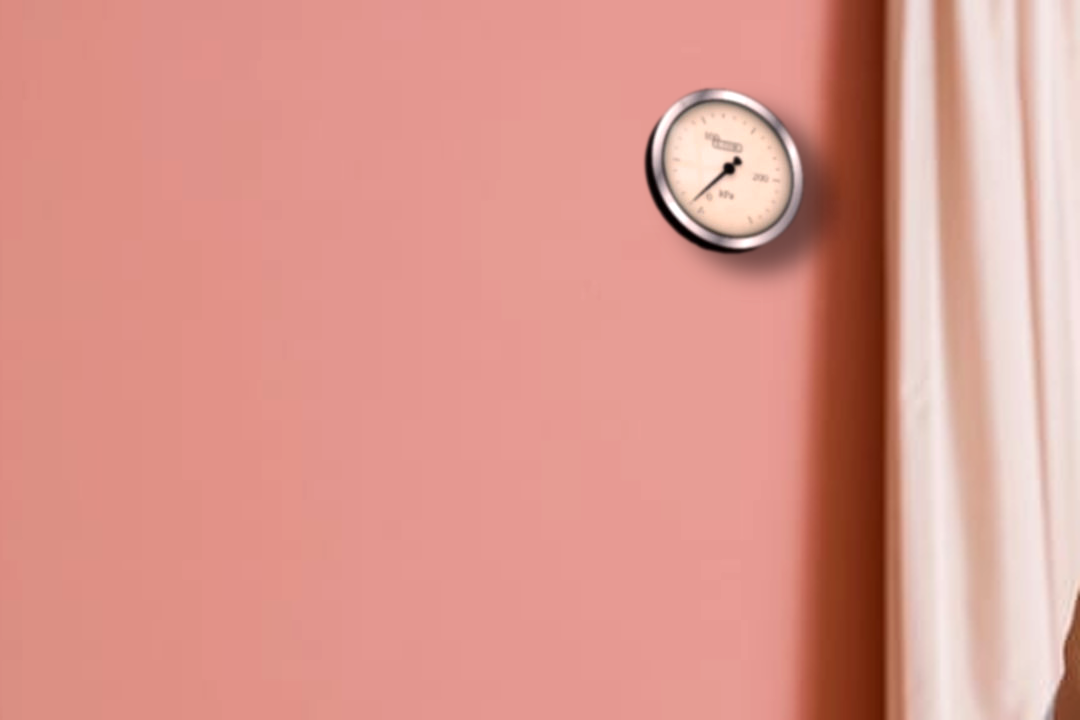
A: 10 kPa
